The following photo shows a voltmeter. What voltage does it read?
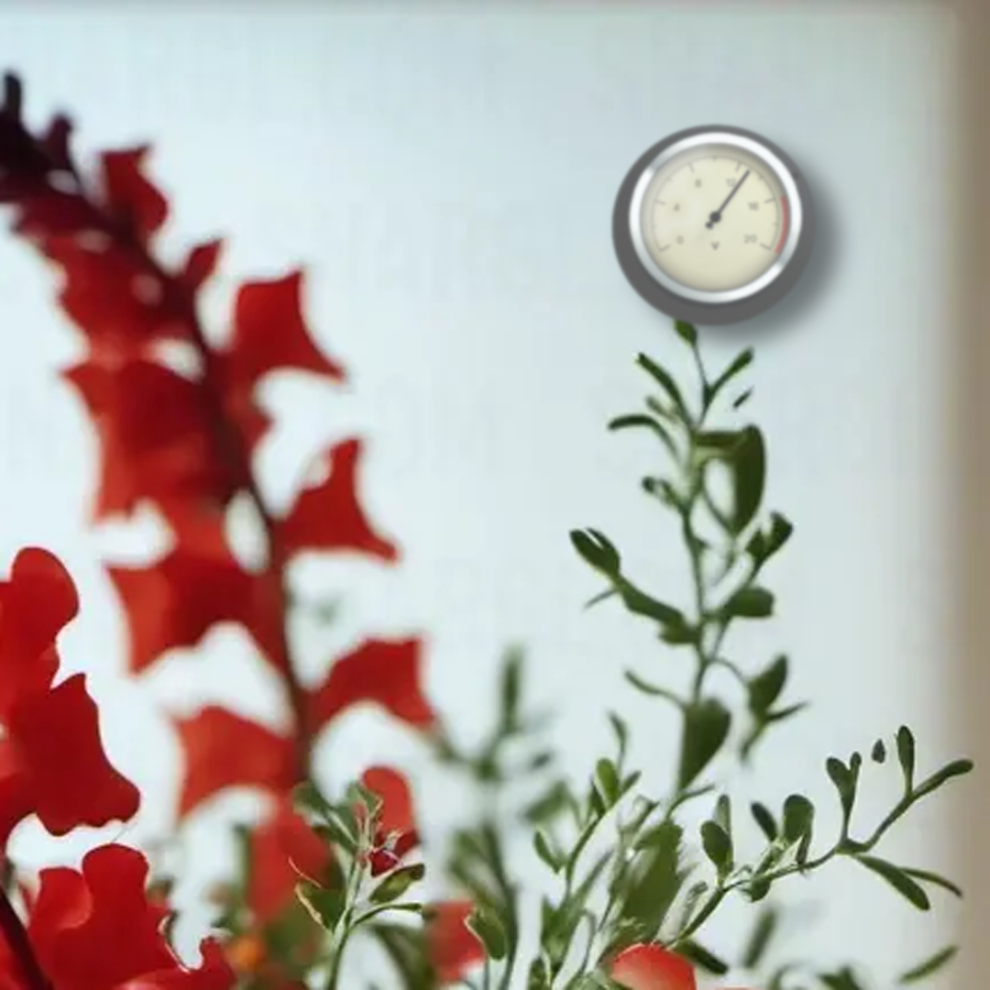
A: 13 V
